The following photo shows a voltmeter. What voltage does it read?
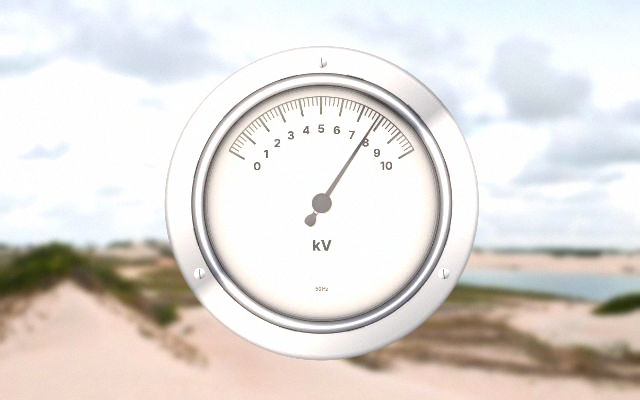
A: 7.8 kV
